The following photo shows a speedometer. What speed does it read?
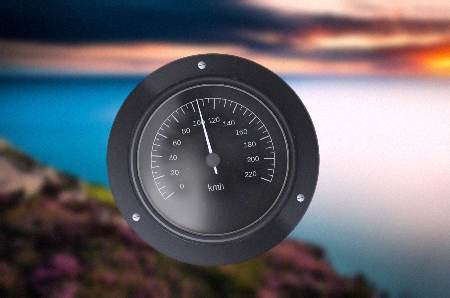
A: 105 km/h
